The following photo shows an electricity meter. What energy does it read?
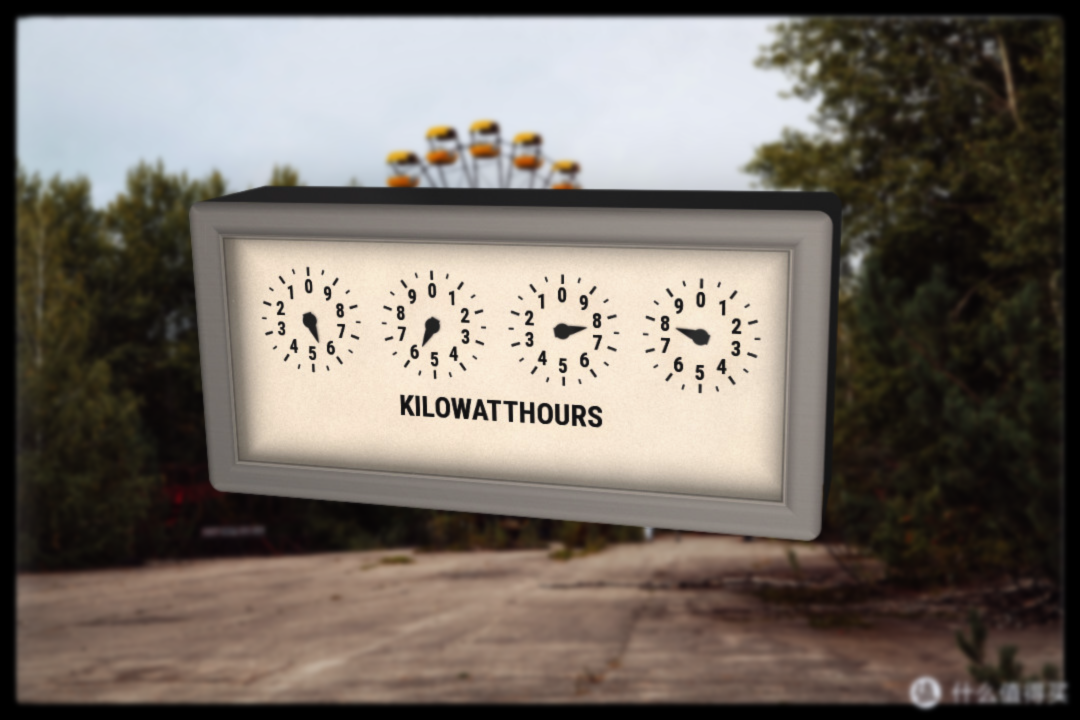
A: 5578 kWh
